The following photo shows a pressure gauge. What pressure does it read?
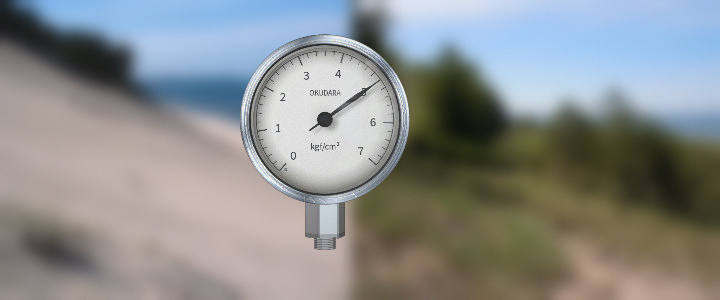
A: 5 kg/cm²
